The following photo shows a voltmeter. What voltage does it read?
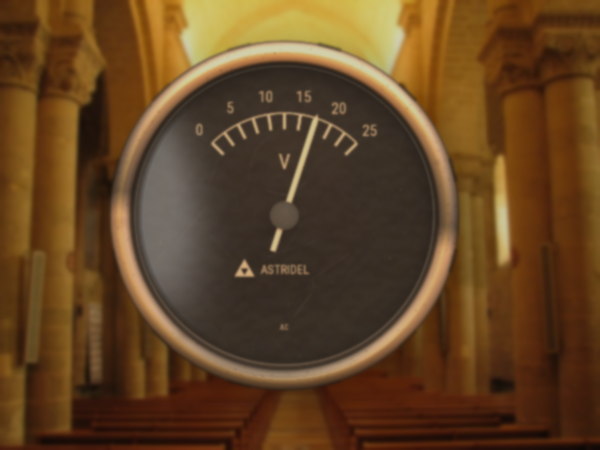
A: 17.5 V
